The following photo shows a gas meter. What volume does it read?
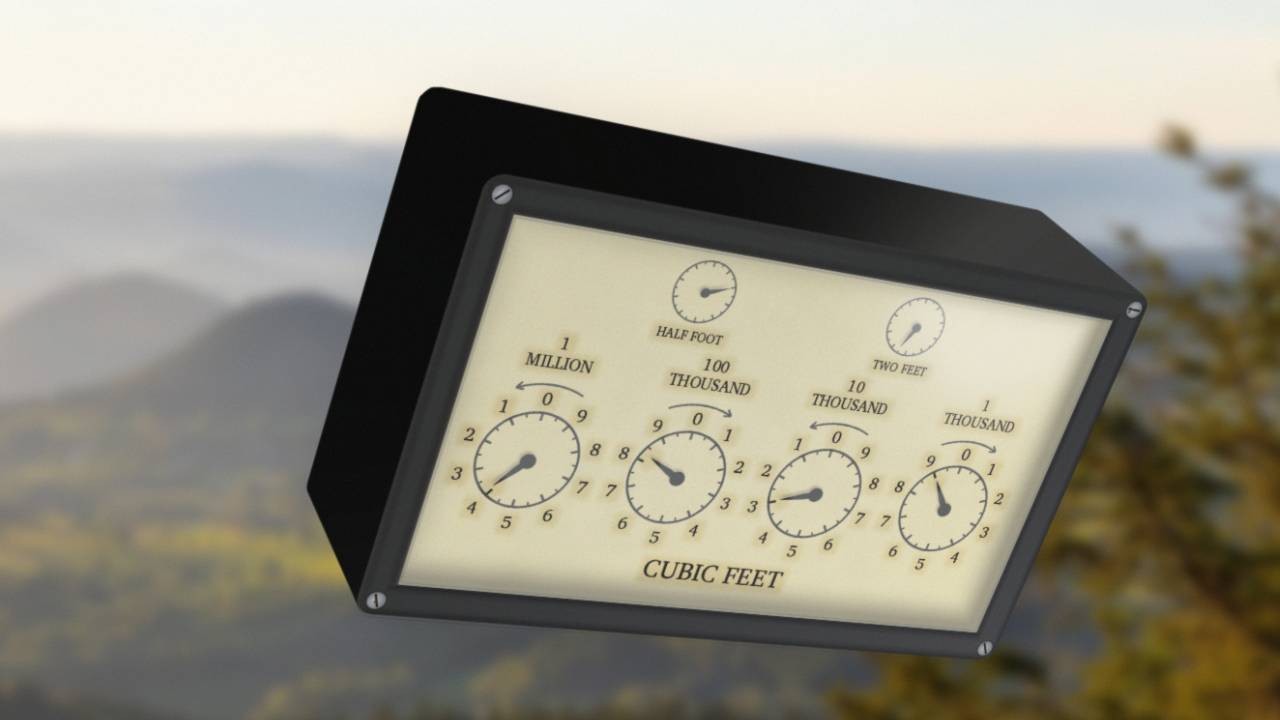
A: 382900 ft³
